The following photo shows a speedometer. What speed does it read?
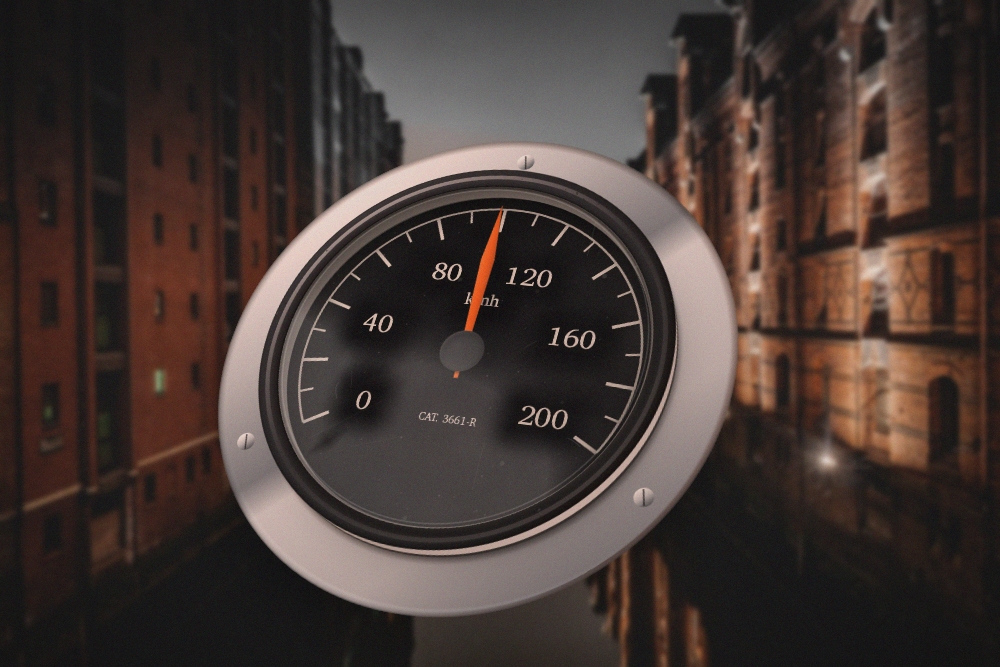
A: 100 km/h
